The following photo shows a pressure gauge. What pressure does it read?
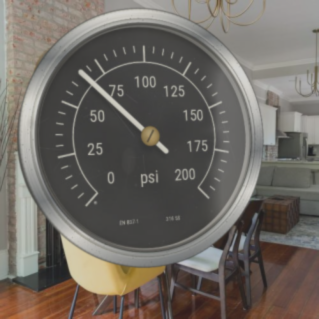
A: 65 psi
